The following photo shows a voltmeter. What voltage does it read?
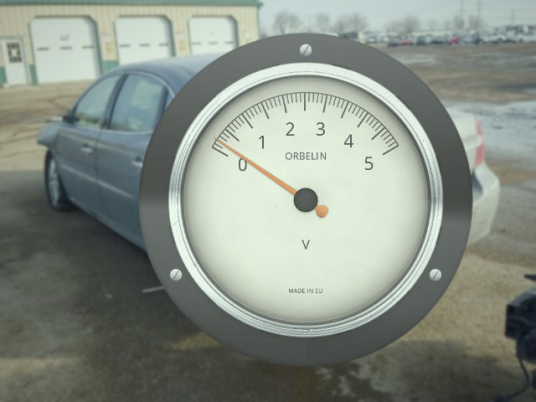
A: 0.2 V
